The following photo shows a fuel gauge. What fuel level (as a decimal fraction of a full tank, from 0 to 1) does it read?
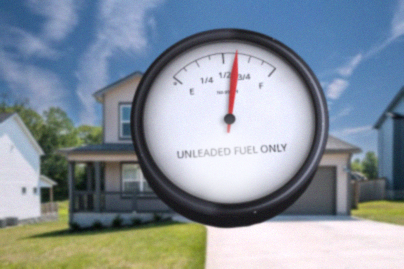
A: 0.625
